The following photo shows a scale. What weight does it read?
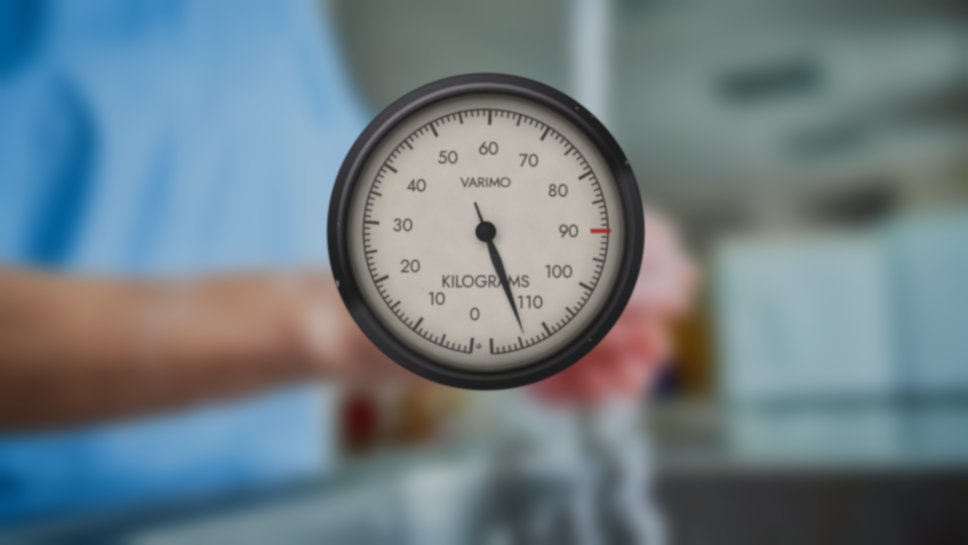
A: 114 kg
